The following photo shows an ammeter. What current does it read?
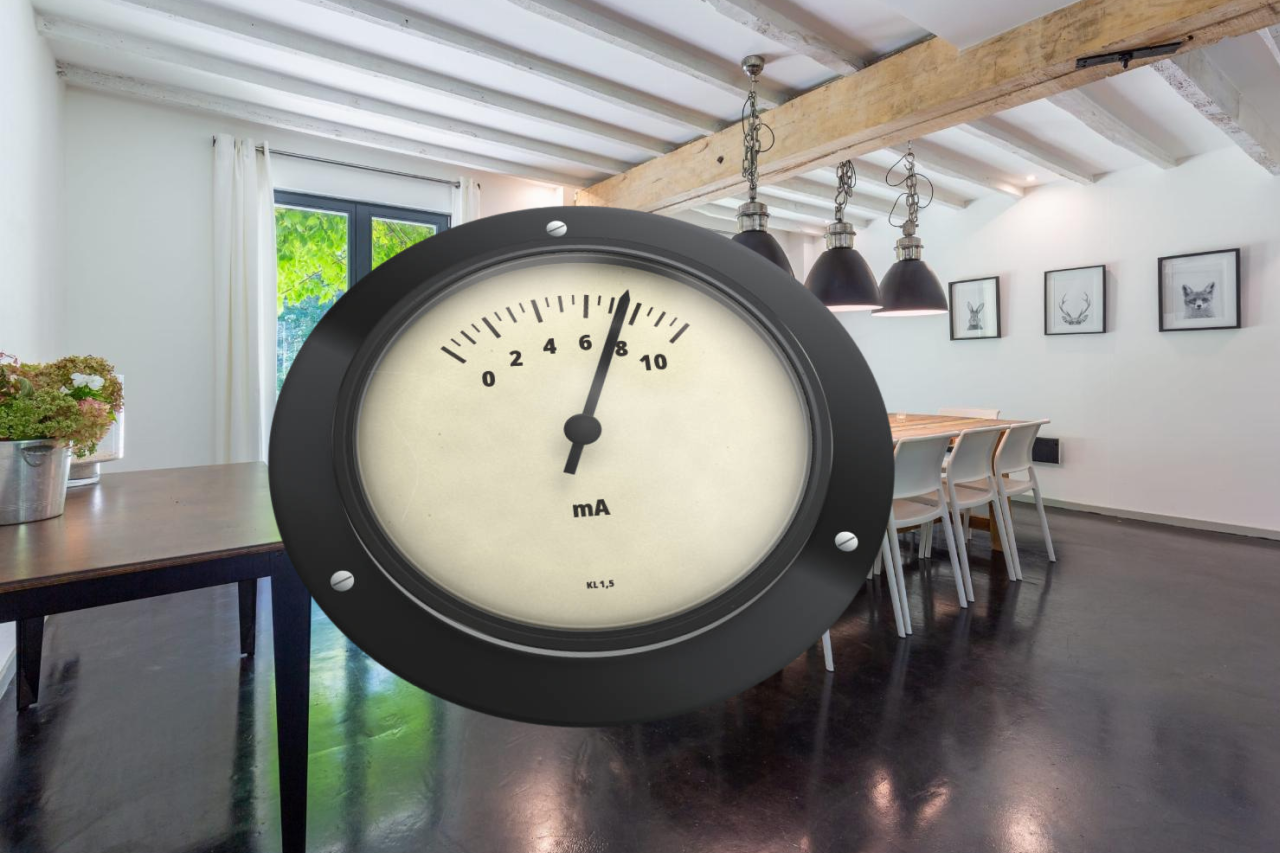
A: 7.5 mA
